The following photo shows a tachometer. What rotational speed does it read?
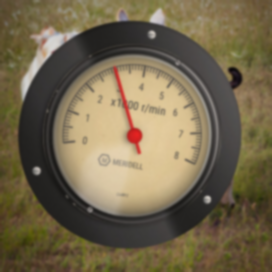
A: 3000 rpm
